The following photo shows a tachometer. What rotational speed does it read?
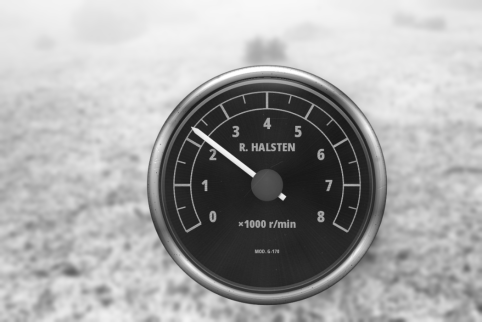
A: 2250 rpm
